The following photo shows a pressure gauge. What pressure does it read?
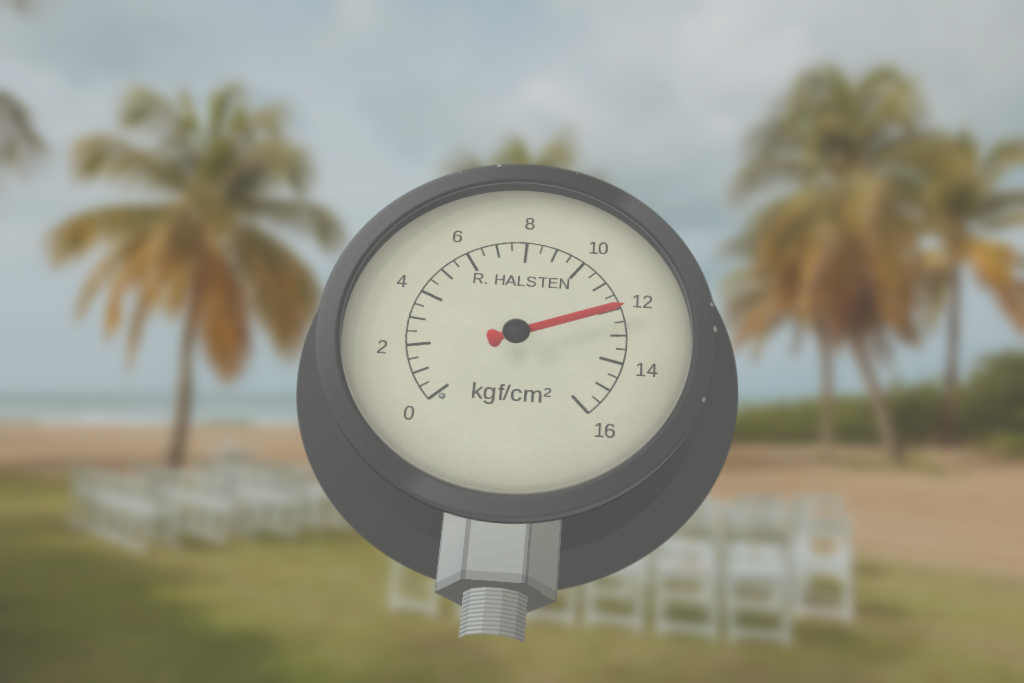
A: 12 kg/cm²
